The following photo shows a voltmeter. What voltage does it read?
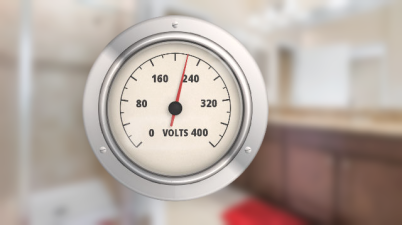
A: 220 V
